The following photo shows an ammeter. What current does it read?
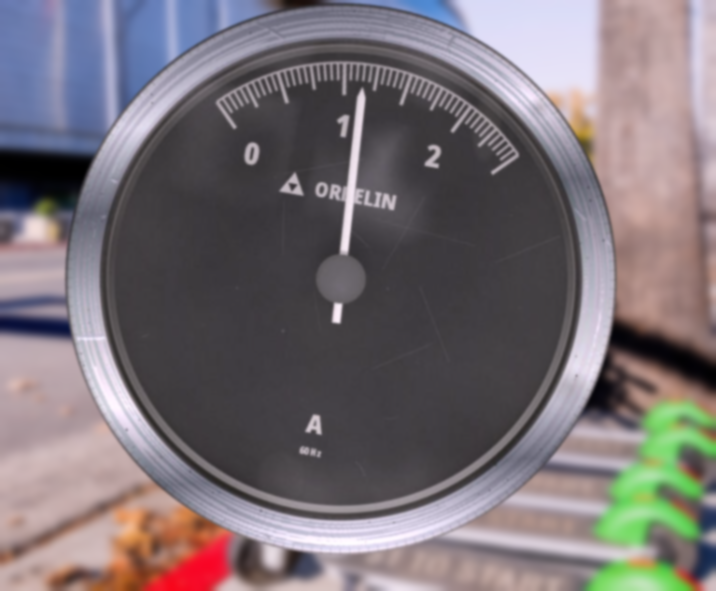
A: 1.15 A
